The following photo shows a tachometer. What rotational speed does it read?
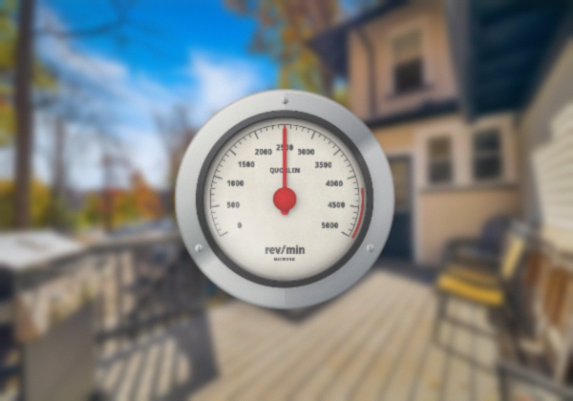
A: 2500 rpm
